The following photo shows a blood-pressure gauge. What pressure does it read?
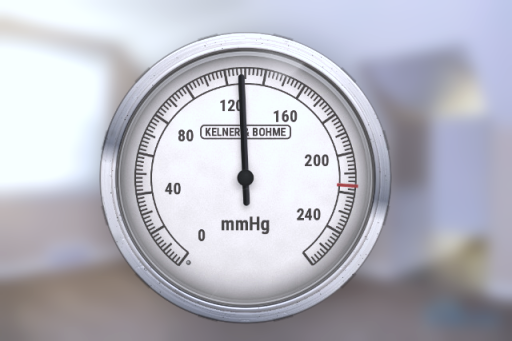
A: 128 mmHg
